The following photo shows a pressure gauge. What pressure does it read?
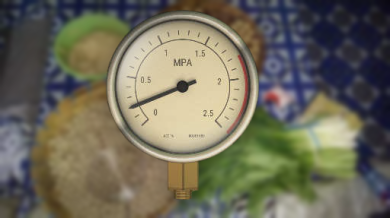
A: 0.2 MPa
